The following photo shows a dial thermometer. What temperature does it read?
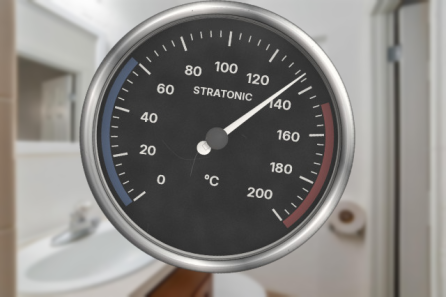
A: 134 °C
